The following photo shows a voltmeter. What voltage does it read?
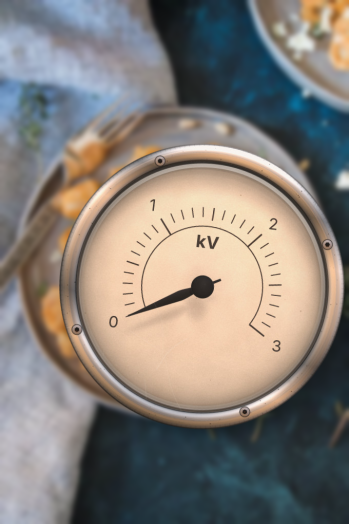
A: 0 kV
